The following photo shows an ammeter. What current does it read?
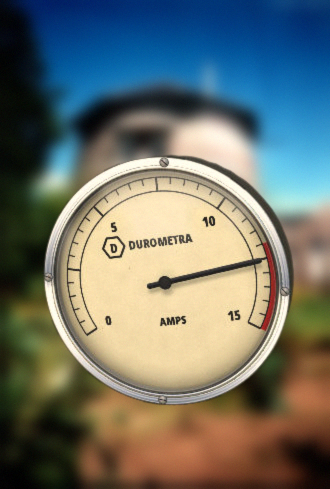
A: 12.5 A
